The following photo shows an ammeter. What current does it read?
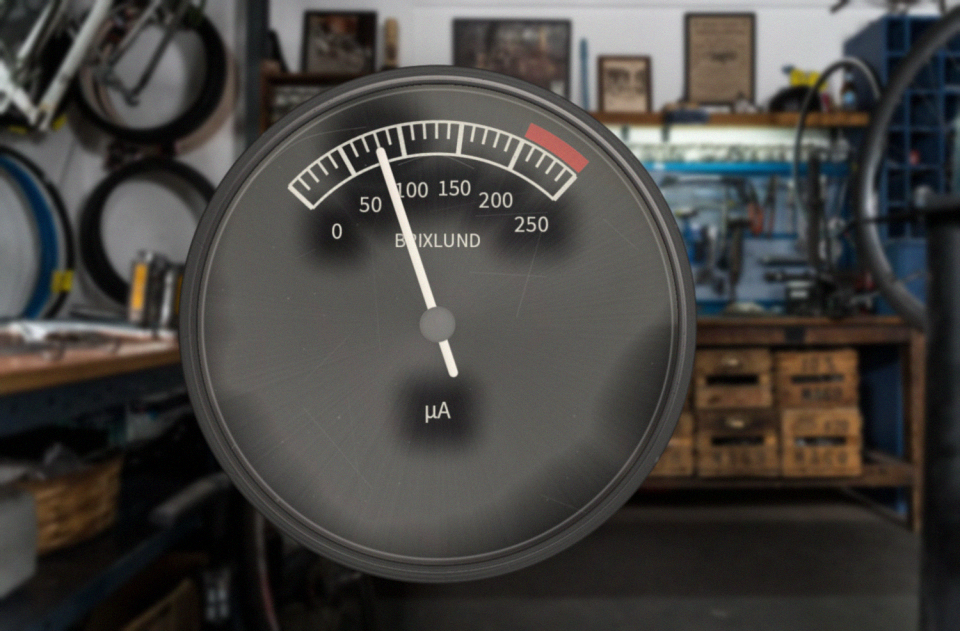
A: 80 µA
